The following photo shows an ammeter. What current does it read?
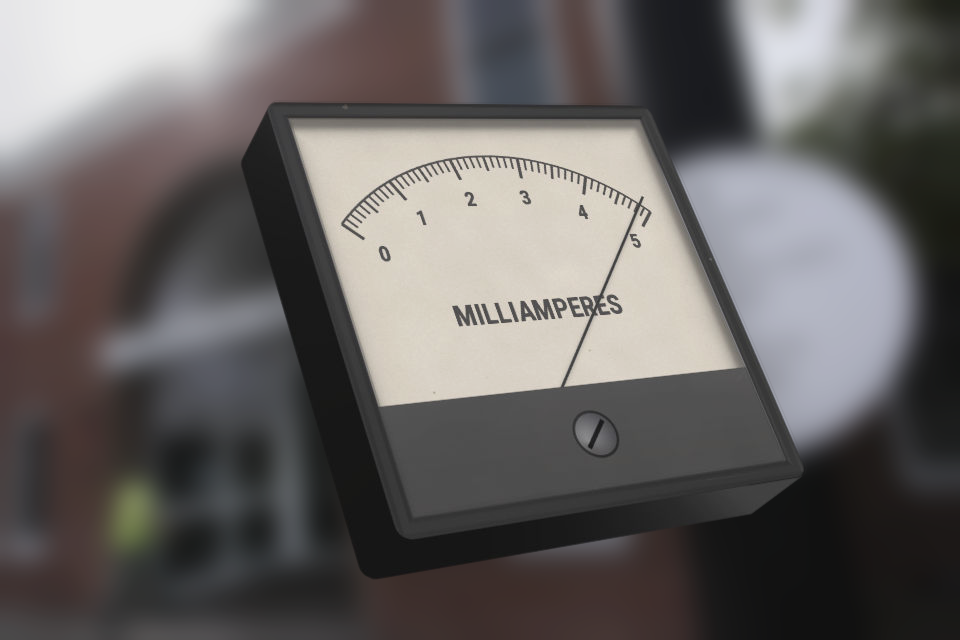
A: 4.8 mA
